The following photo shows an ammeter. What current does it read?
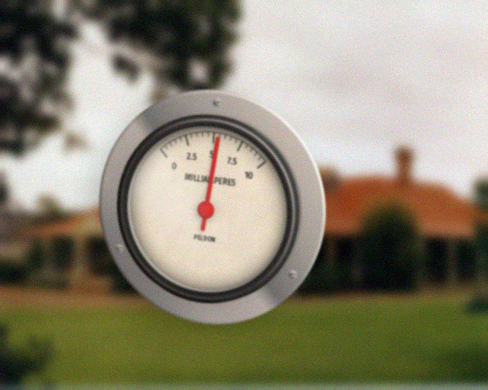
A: 5.5 mA
